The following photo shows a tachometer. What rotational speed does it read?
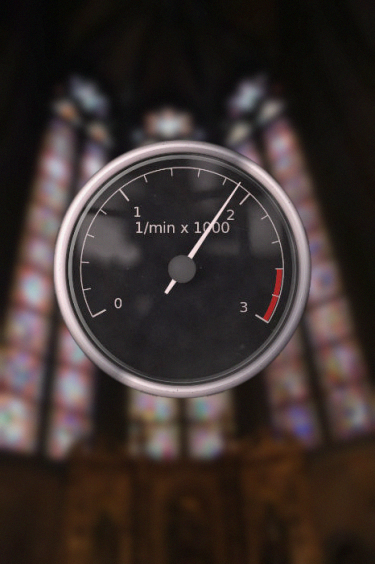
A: 1900 rpm
